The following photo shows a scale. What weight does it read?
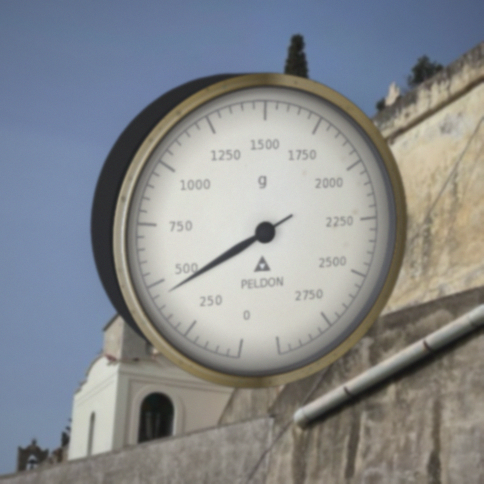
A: 450 g
